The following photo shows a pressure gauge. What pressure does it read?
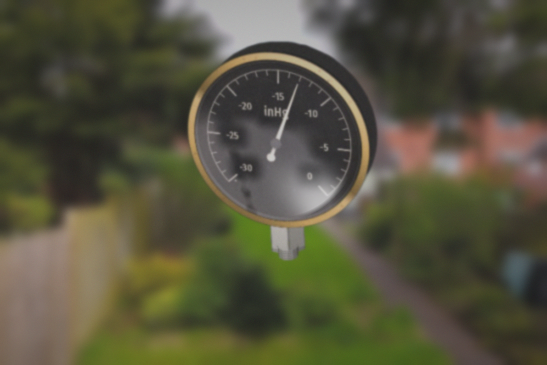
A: -13 inHg
